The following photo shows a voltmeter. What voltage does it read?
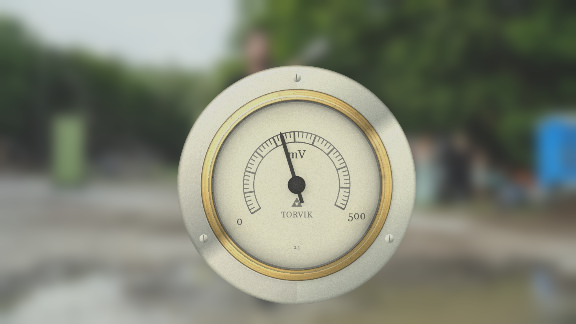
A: 220 mV
